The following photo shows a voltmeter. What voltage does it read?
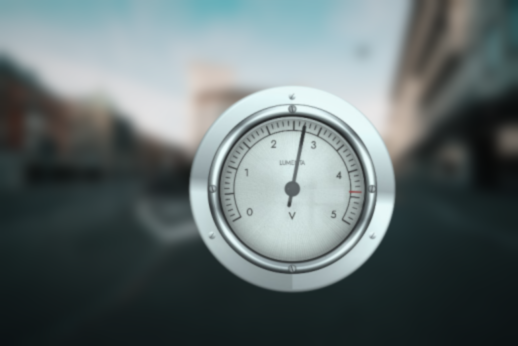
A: 2.7 V
